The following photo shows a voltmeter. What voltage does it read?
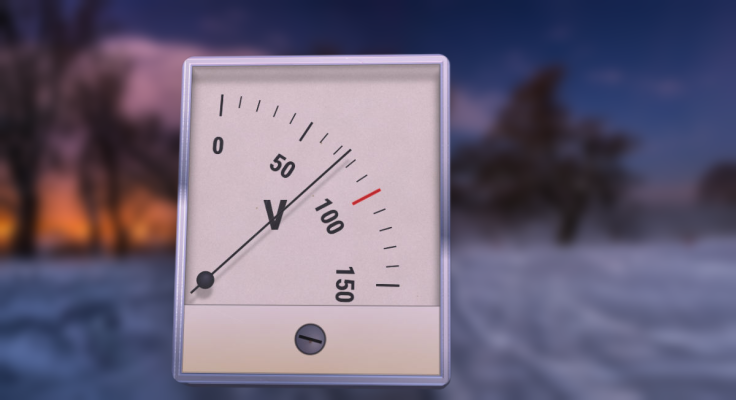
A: 75 V
